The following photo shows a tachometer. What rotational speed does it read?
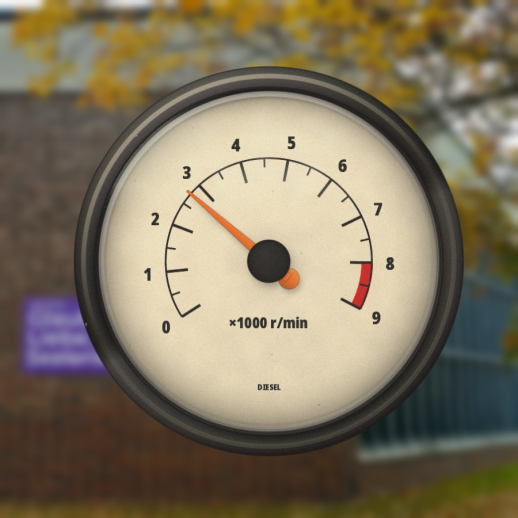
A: 2750 rpm
